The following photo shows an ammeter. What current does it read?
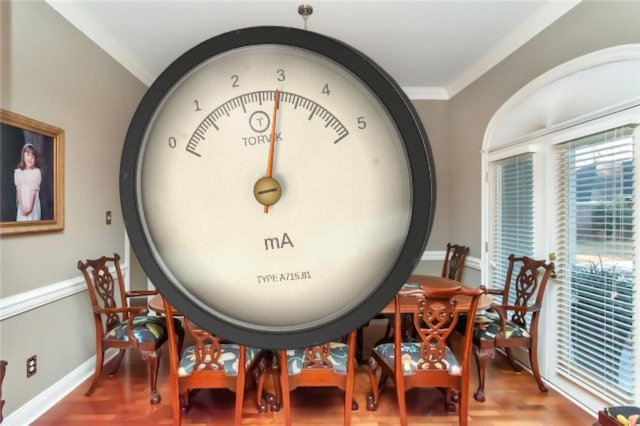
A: 3 mA
